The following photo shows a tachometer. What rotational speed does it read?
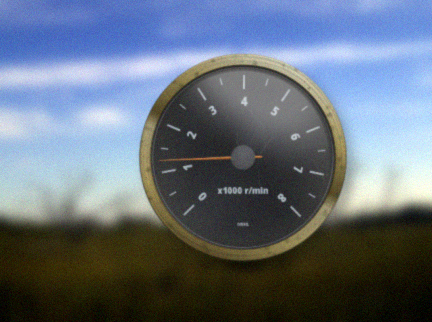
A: 1250 rpm
